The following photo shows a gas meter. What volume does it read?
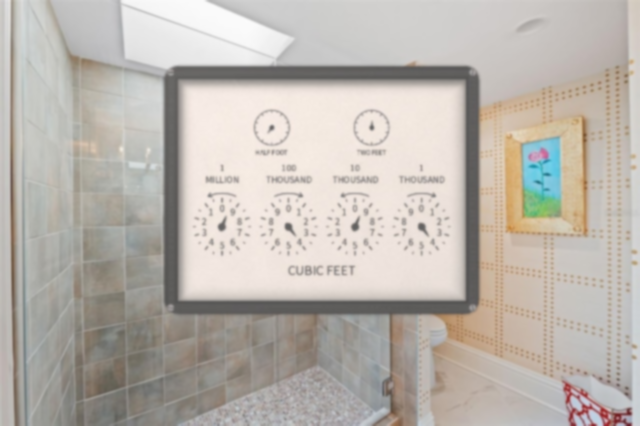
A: 939400 ft³
